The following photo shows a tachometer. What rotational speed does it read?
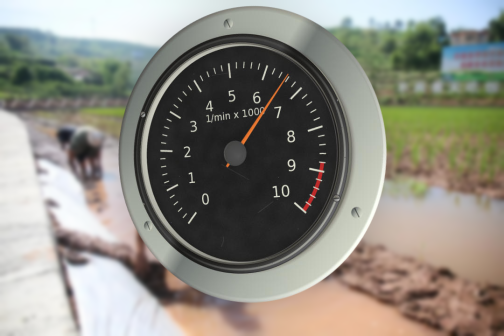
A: 6600 rpm
